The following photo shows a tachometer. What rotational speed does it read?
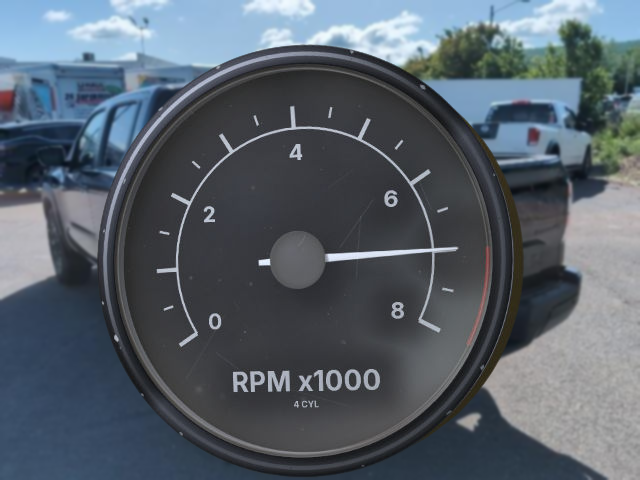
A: 7000 rpm
